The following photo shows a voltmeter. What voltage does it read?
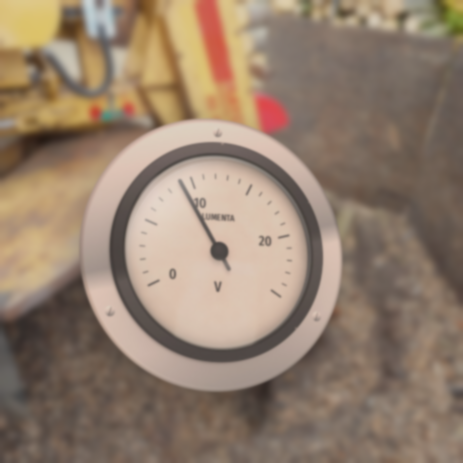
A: 9 V
